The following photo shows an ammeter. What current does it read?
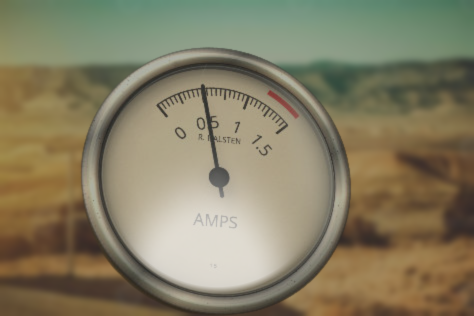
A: 0.5 A
